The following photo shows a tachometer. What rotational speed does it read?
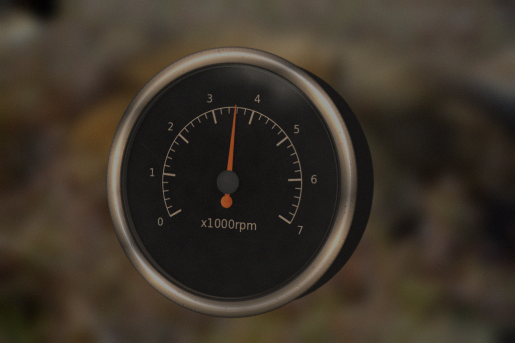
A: 3600 rpm
